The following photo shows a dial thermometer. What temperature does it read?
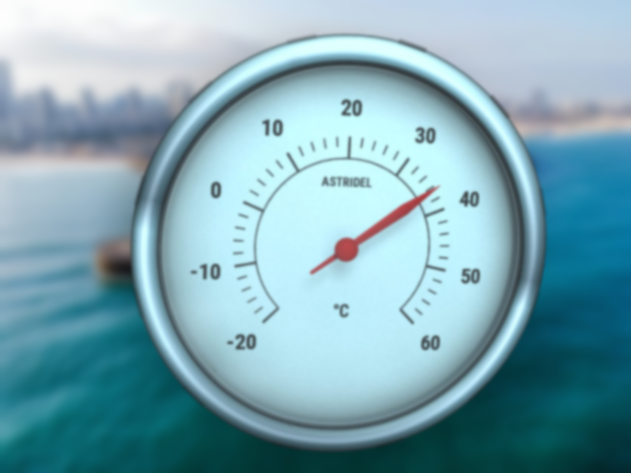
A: 36 °C
